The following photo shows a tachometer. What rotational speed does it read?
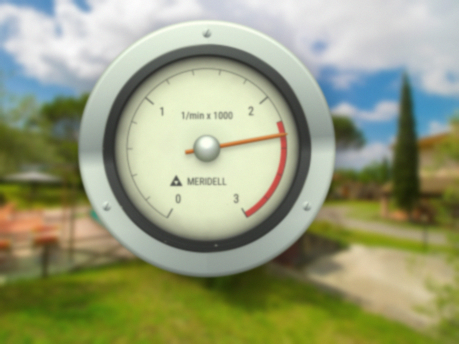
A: 2300 rpm
